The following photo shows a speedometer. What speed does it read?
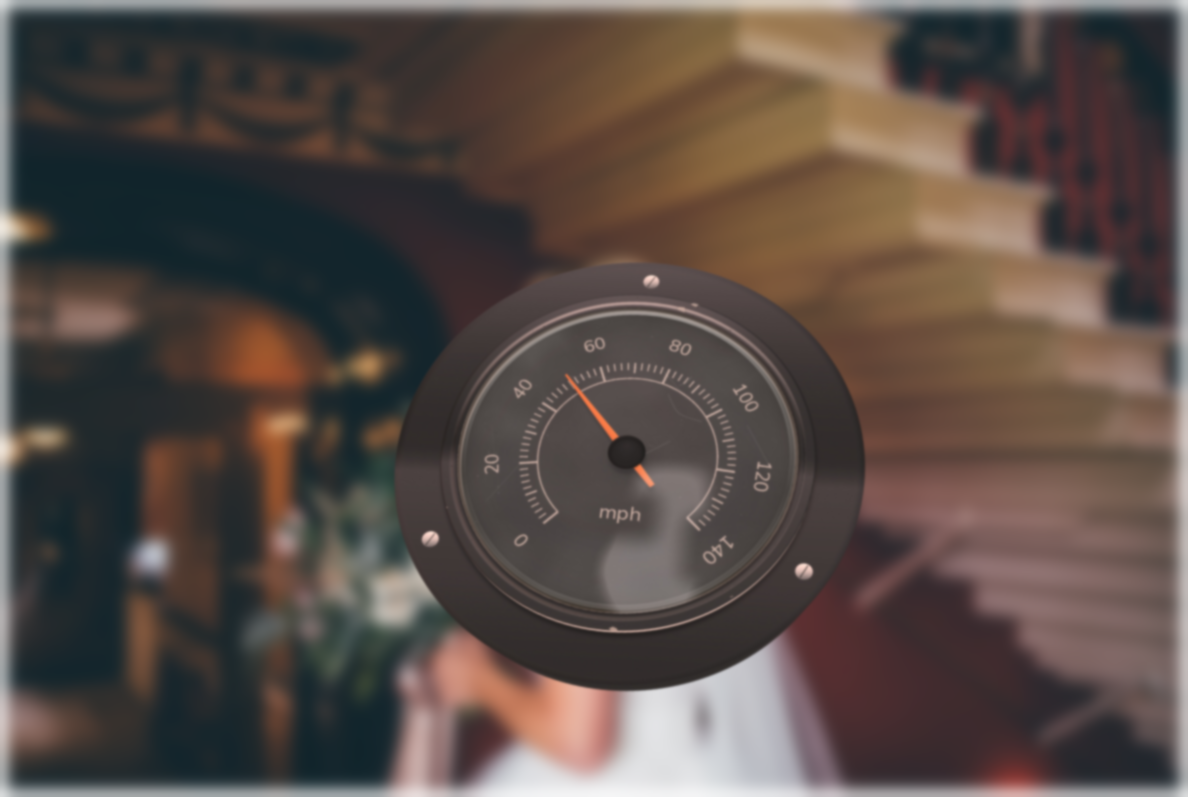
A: 50 mph
